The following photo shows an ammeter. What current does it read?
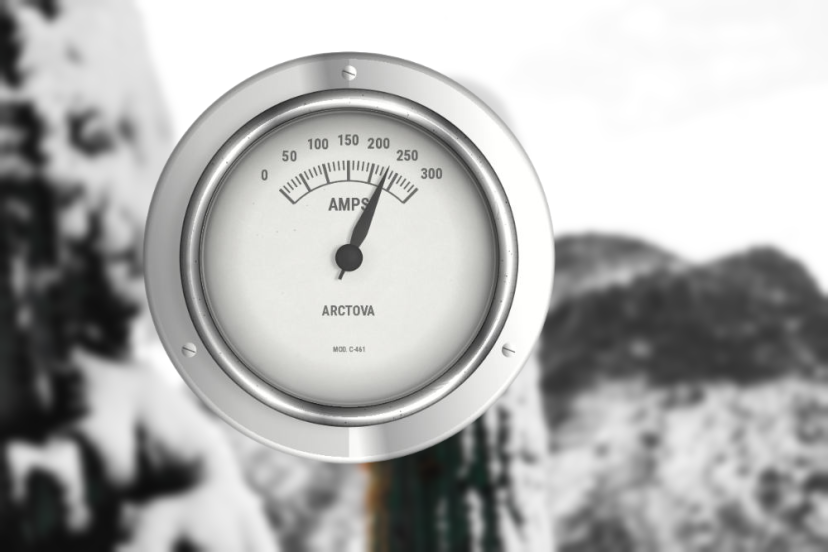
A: 230 A
